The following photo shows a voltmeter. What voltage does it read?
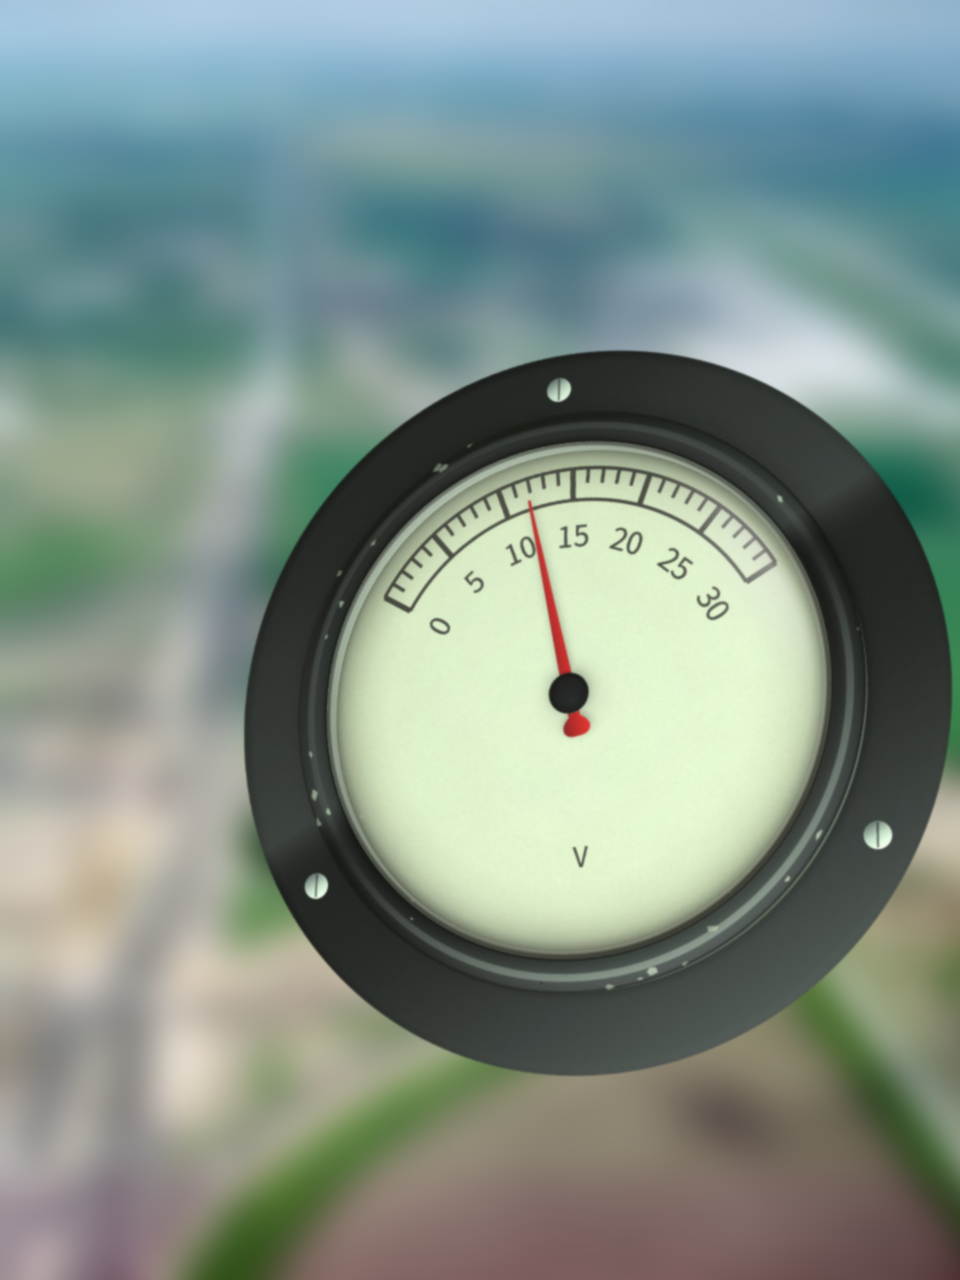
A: 12 V
